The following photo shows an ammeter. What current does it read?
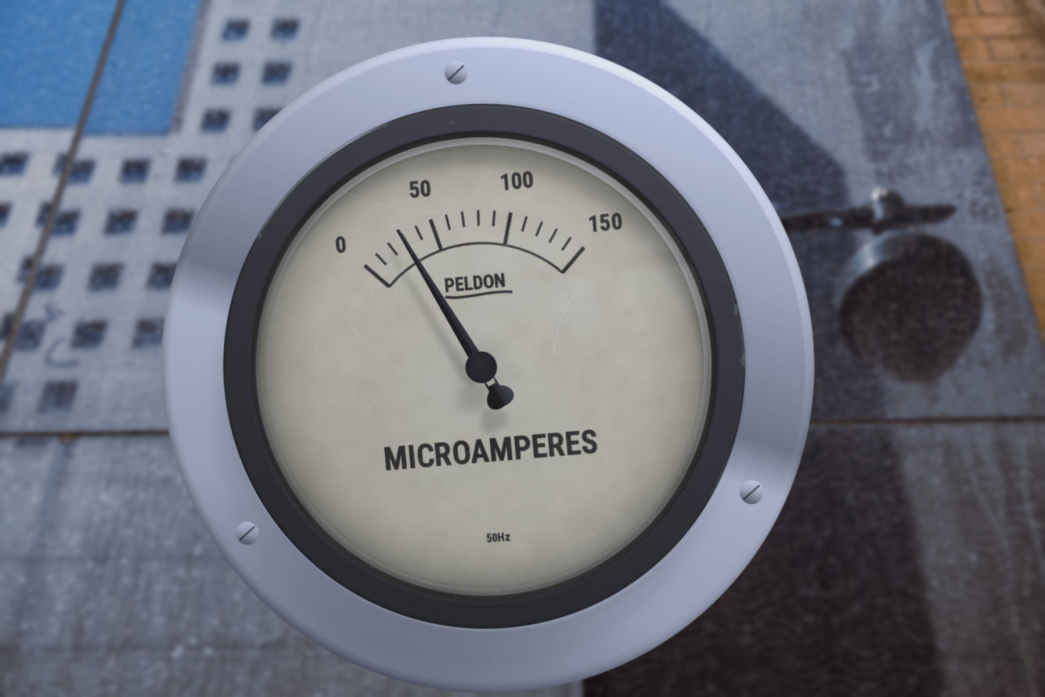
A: 30 µA
